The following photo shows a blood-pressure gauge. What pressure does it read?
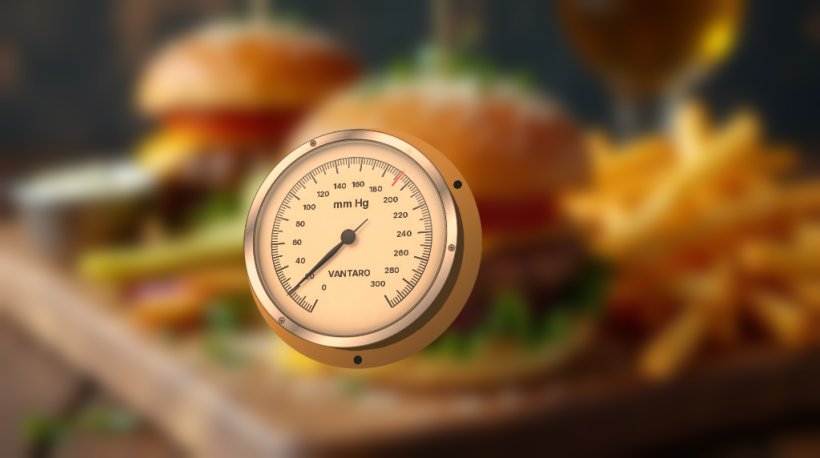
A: 20 mmHg
